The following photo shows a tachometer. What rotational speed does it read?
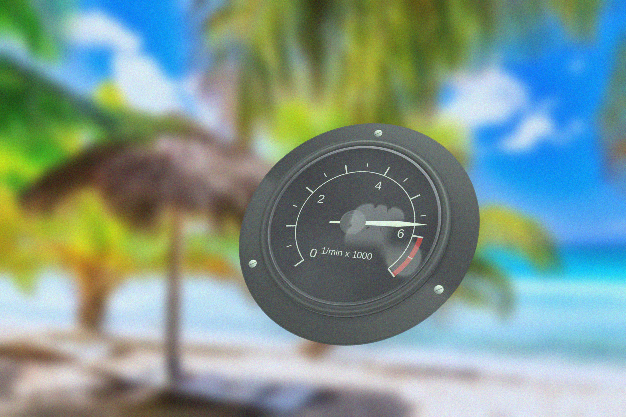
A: 5750 rpm
